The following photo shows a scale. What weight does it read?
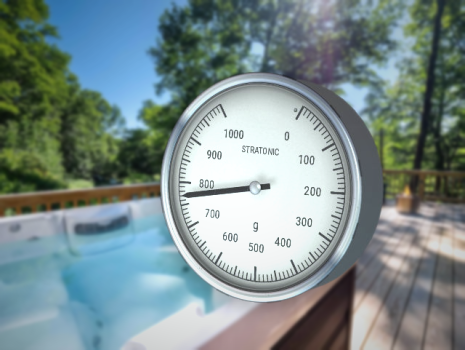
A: 770 g
